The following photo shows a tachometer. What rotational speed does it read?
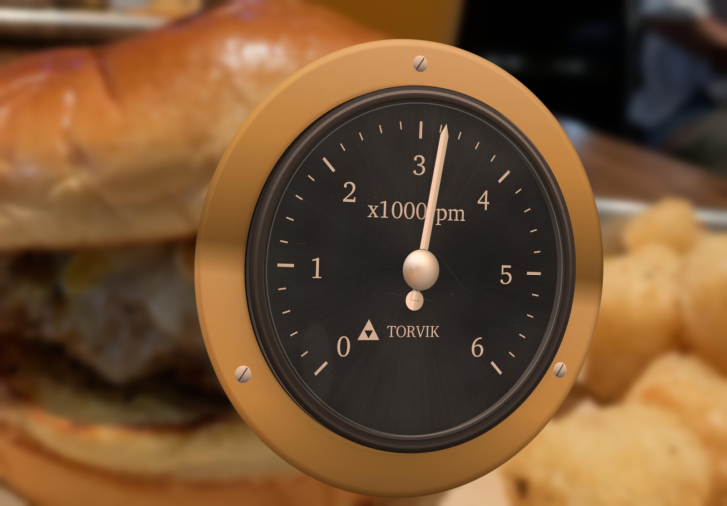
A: 3200 rpm
